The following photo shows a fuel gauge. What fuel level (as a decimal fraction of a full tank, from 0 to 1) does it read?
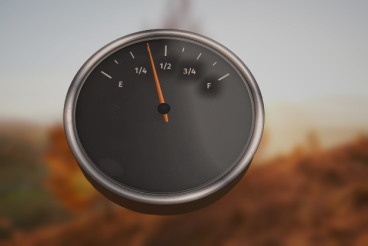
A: 0.375
